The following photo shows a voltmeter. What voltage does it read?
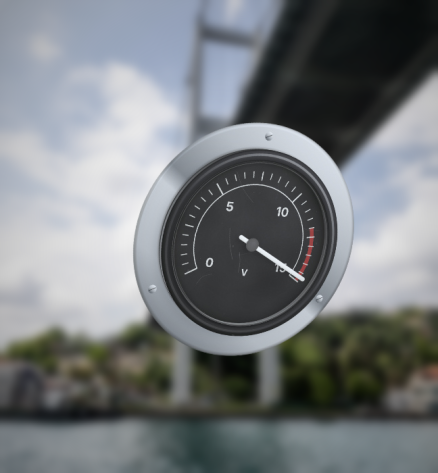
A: 14.75 V
